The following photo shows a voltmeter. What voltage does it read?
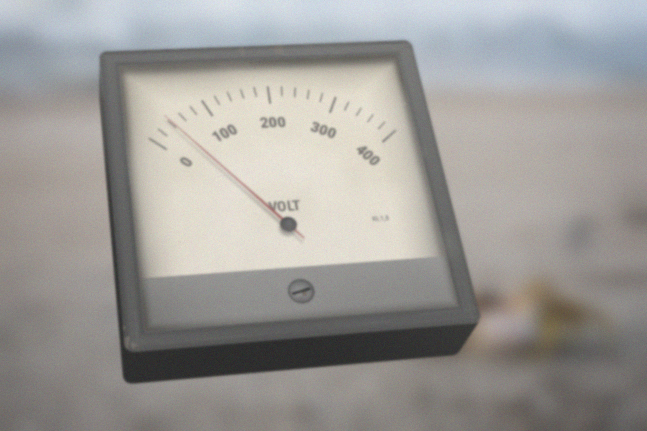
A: 40 V
